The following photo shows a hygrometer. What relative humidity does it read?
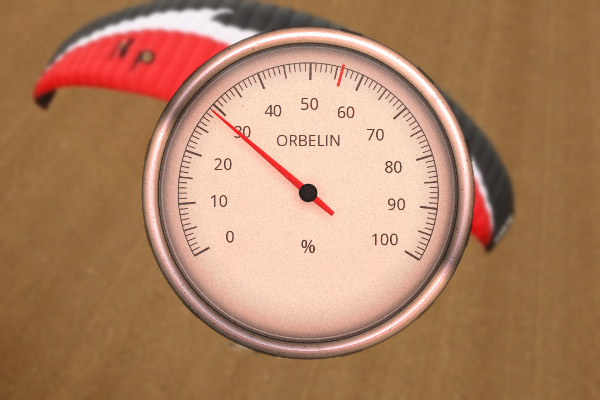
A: 29 %
